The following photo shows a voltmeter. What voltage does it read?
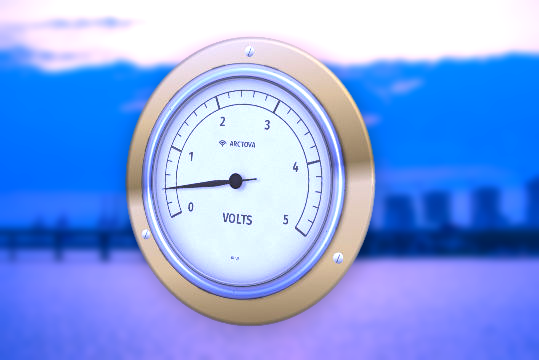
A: 0.4 V
